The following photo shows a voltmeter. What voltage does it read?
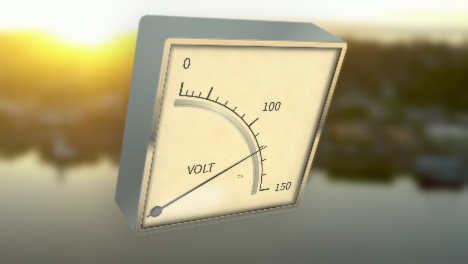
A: 120 V
